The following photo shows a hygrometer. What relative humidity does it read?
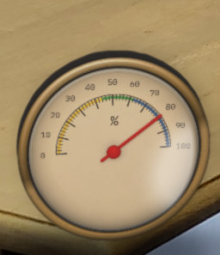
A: 80 %
